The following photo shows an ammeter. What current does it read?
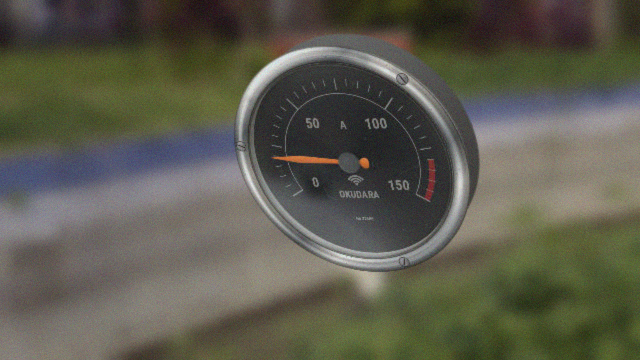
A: 20 A
